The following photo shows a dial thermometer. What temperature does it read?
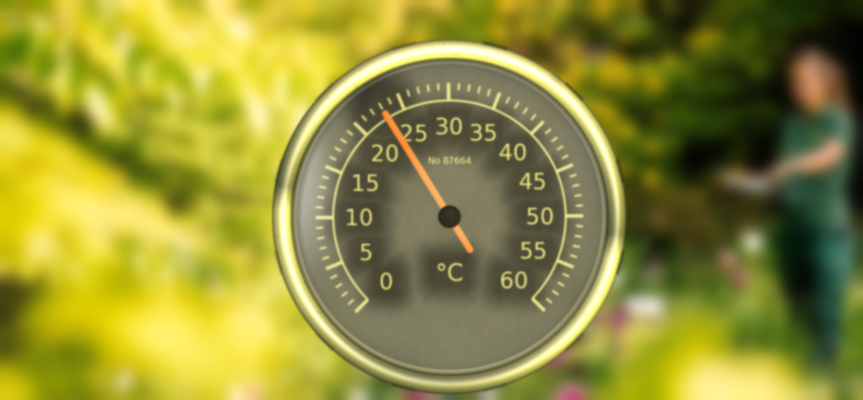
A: 23 °C
